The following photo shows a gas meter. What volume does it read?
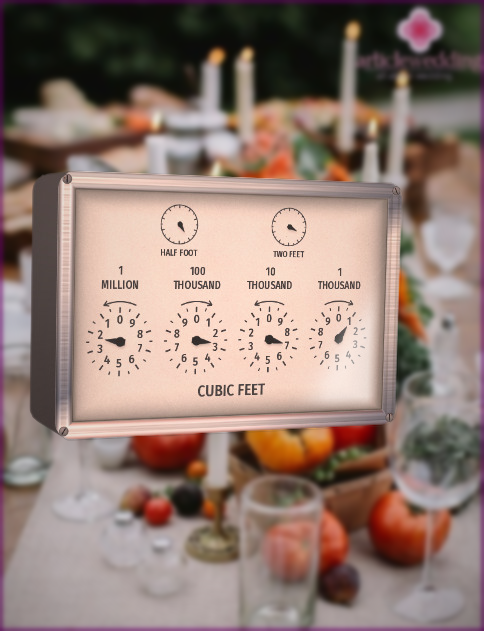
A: 227100 ft³
